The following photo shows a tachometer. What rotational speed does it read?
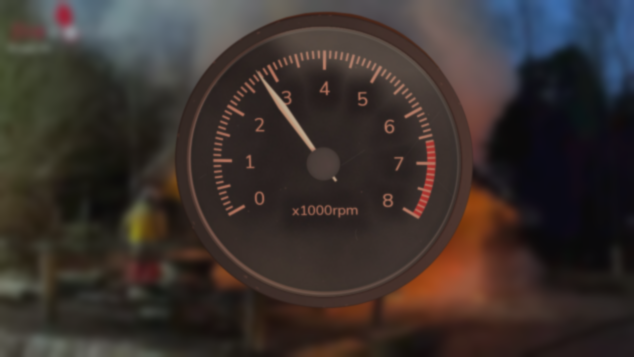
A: 2800 rpm
